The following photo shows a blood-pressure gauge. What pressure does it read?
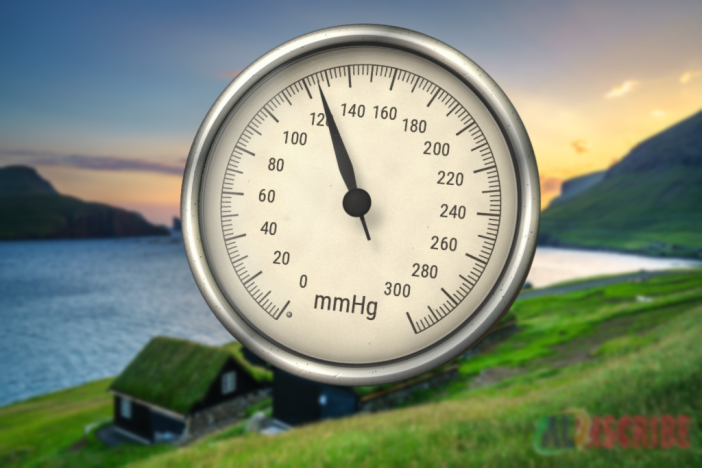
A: 126 mmHg
